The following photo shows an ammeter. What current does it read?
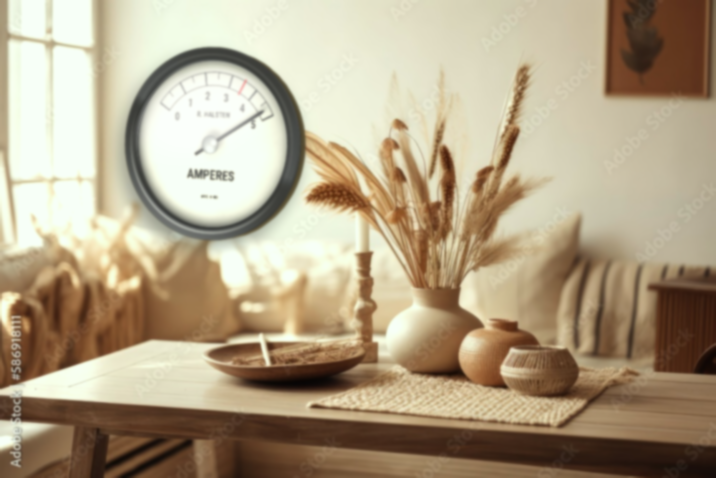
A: 4.75 A
